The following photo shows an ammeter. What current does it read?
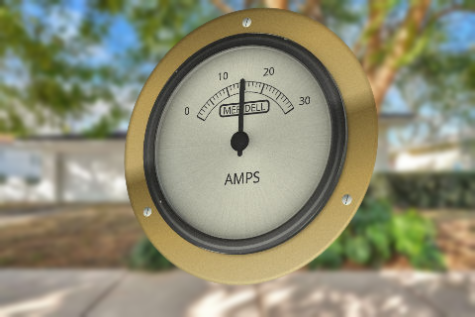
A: 15 A
